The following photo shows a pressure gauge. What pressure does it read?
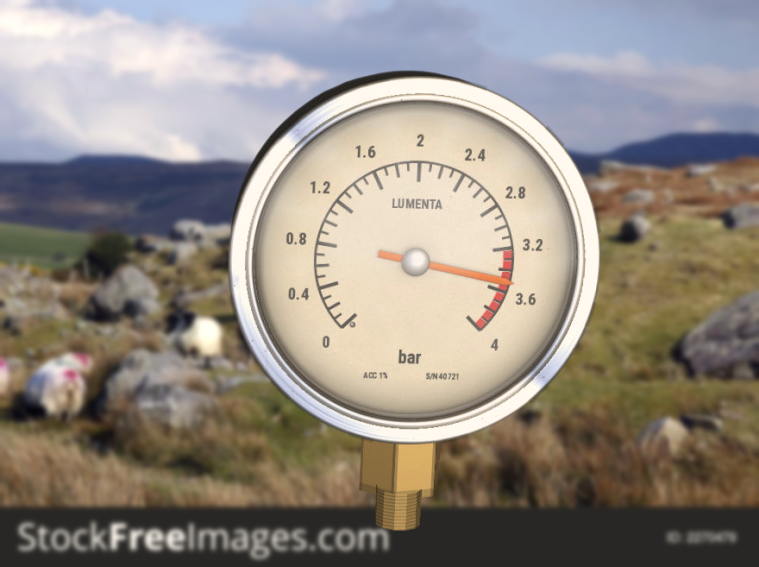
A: 3.5 bar
